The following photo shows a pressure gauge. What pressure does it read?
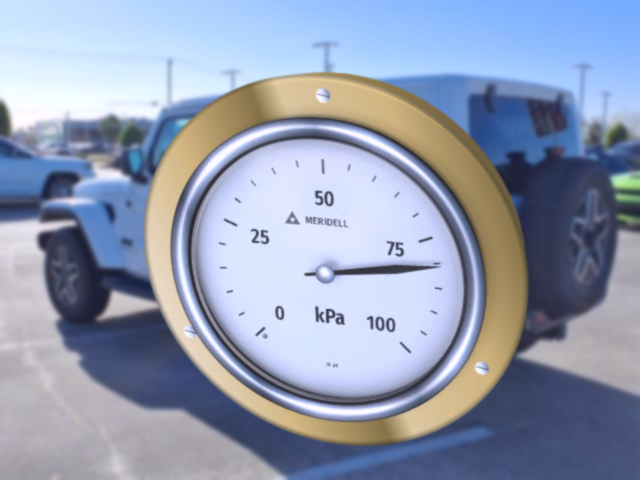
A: 80 kPa
